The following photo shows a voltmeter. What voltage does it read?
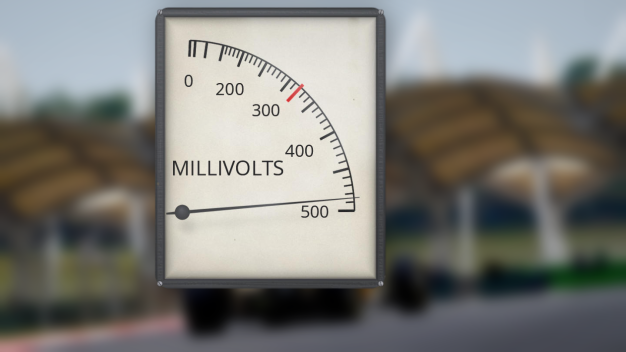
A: 485 mV
